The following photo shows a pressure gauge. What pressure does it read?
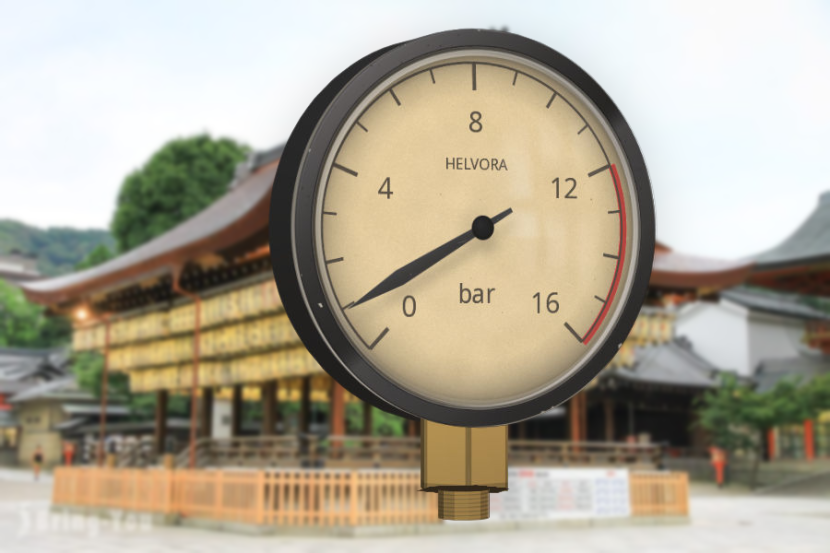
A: 1 bar
